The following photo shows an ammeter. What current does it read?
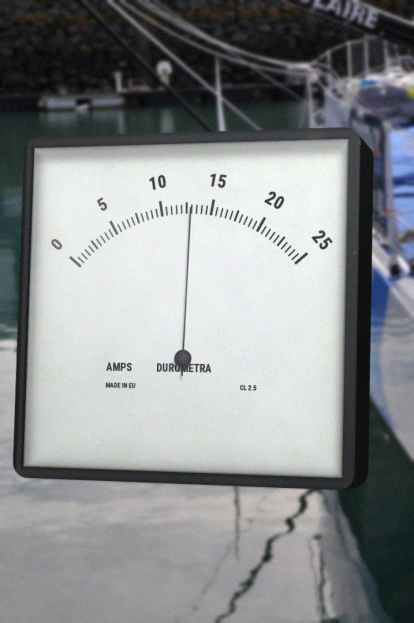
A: 13 A
